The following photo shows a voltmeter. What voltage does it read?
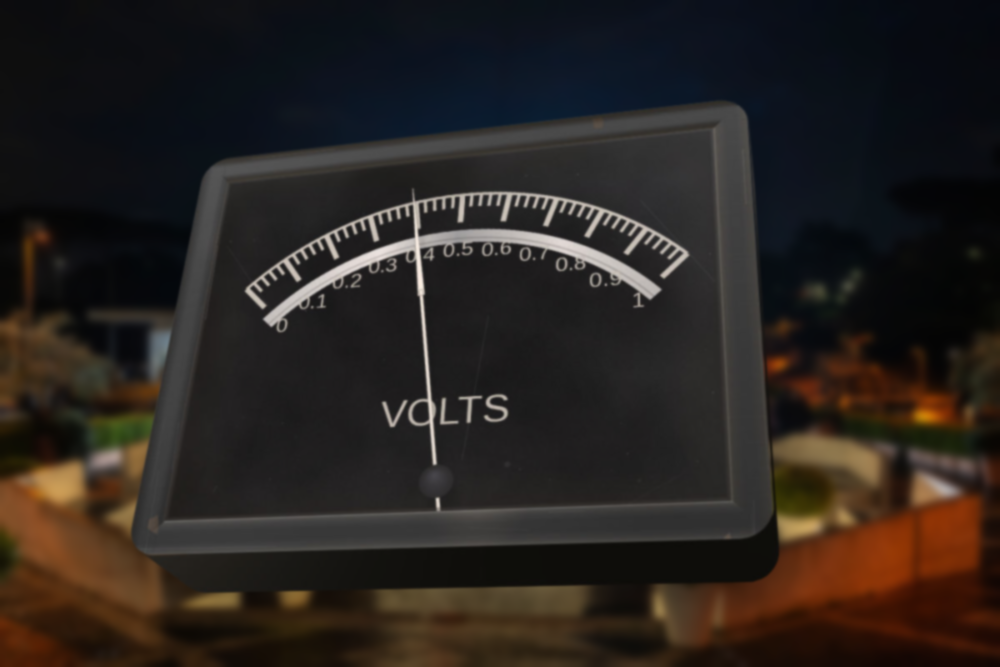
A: 0.4 V
